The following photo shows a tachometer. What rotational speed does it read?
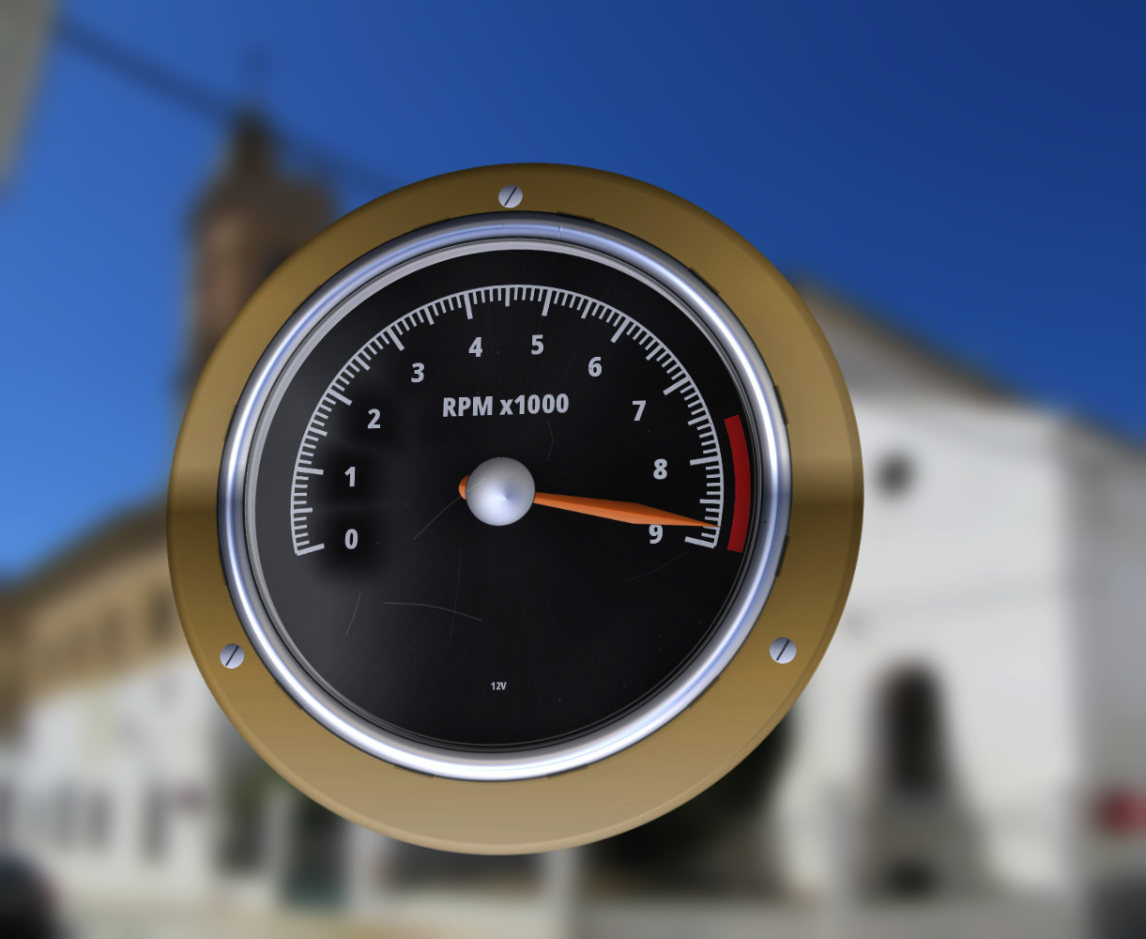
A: 8800 rpm
